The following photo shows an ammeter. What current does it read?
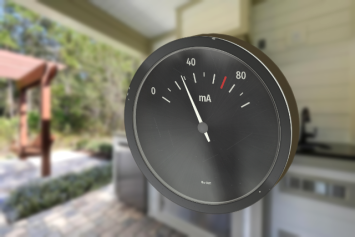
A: 30 mA
